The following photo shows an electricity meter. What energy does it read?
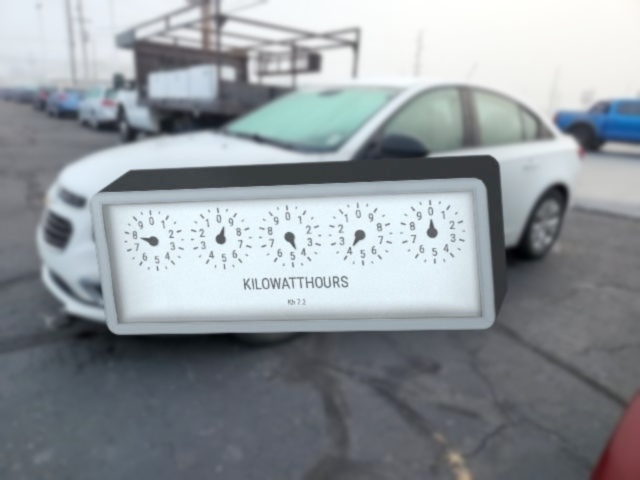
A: 79440 kWh
